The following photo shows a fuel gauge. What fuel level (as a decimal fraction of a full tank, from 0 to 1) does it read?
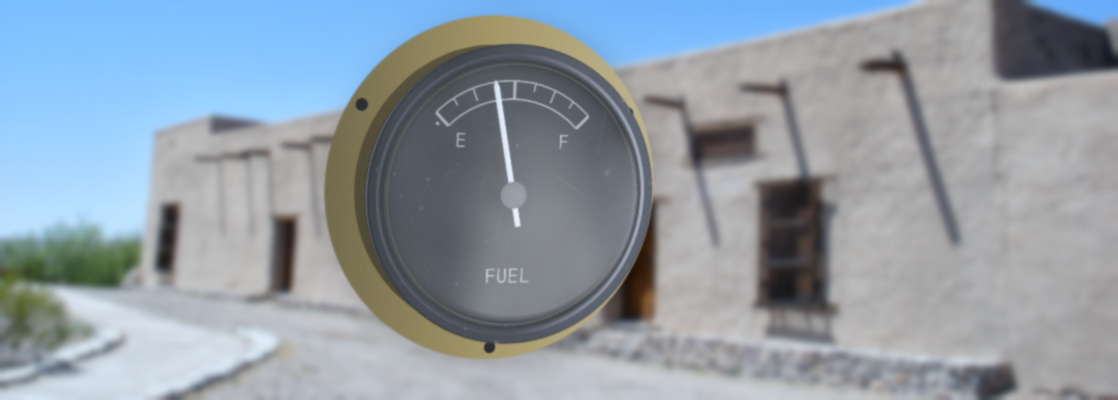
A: 0.375
